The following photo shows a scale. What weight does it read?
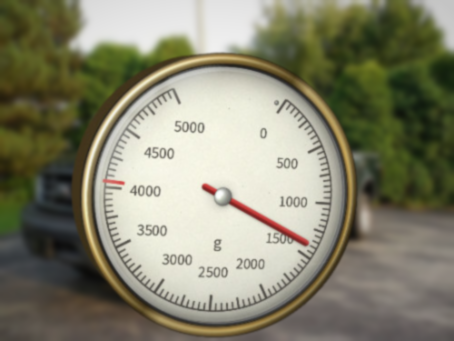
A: 1400 g
